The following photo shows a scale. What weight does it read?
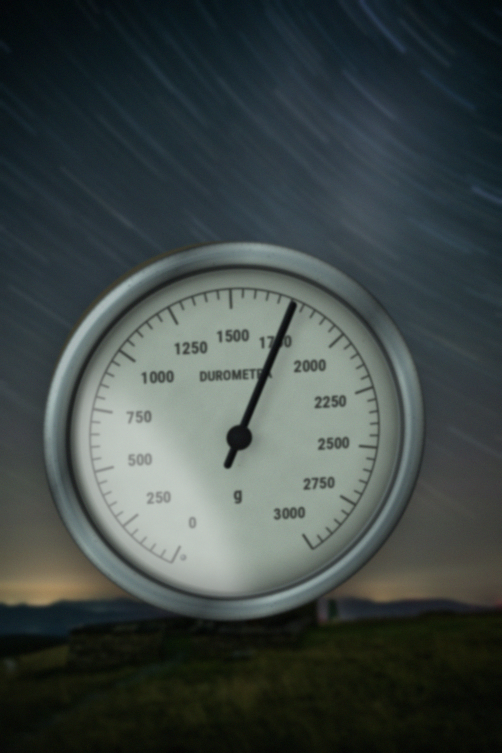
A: 1750 g
